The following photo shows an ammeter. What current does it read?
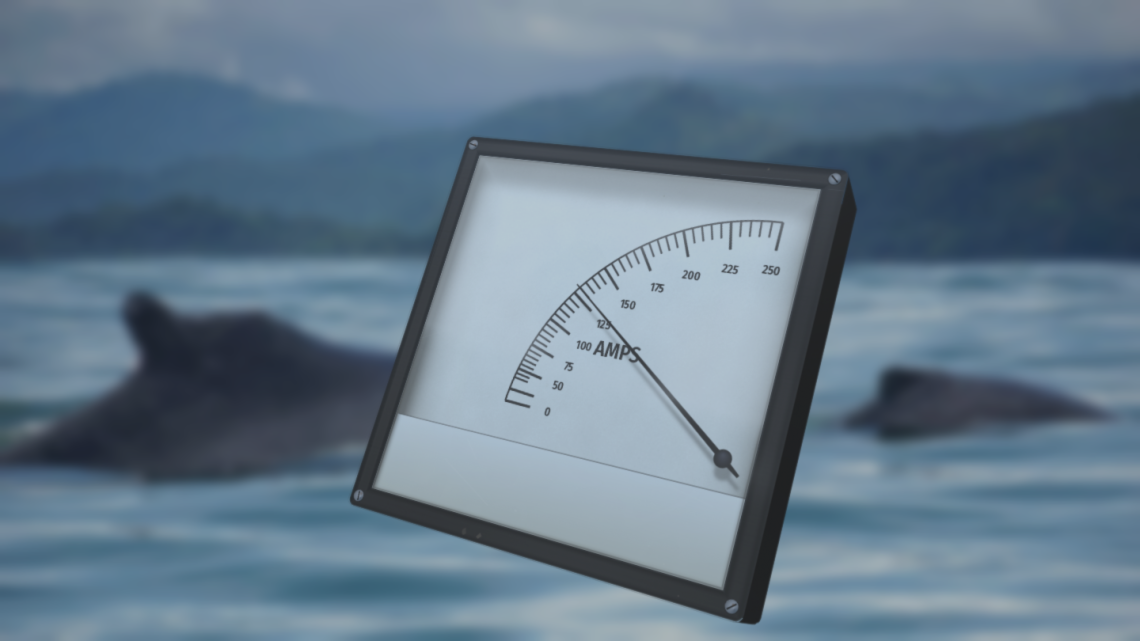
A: 130 A
